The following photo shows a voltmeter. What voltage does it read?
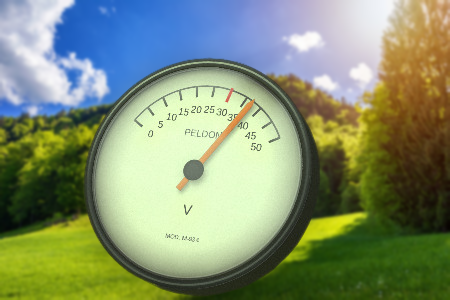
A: 37.5 V
